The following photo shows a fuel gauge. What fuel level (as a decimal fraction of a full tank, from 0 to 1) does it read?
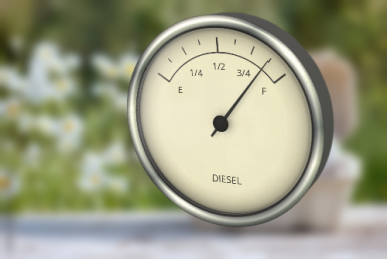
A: 0.875
